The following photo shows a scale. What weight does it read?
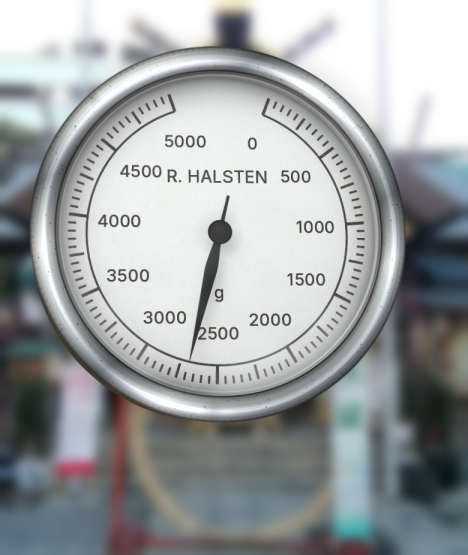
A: 2700 g
